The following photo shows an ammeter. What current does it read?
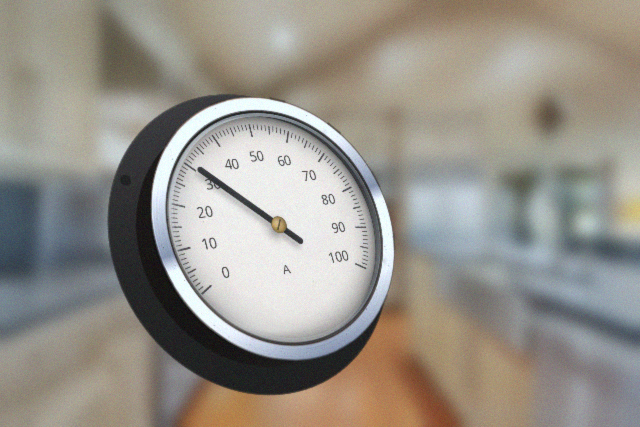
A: 30 A
